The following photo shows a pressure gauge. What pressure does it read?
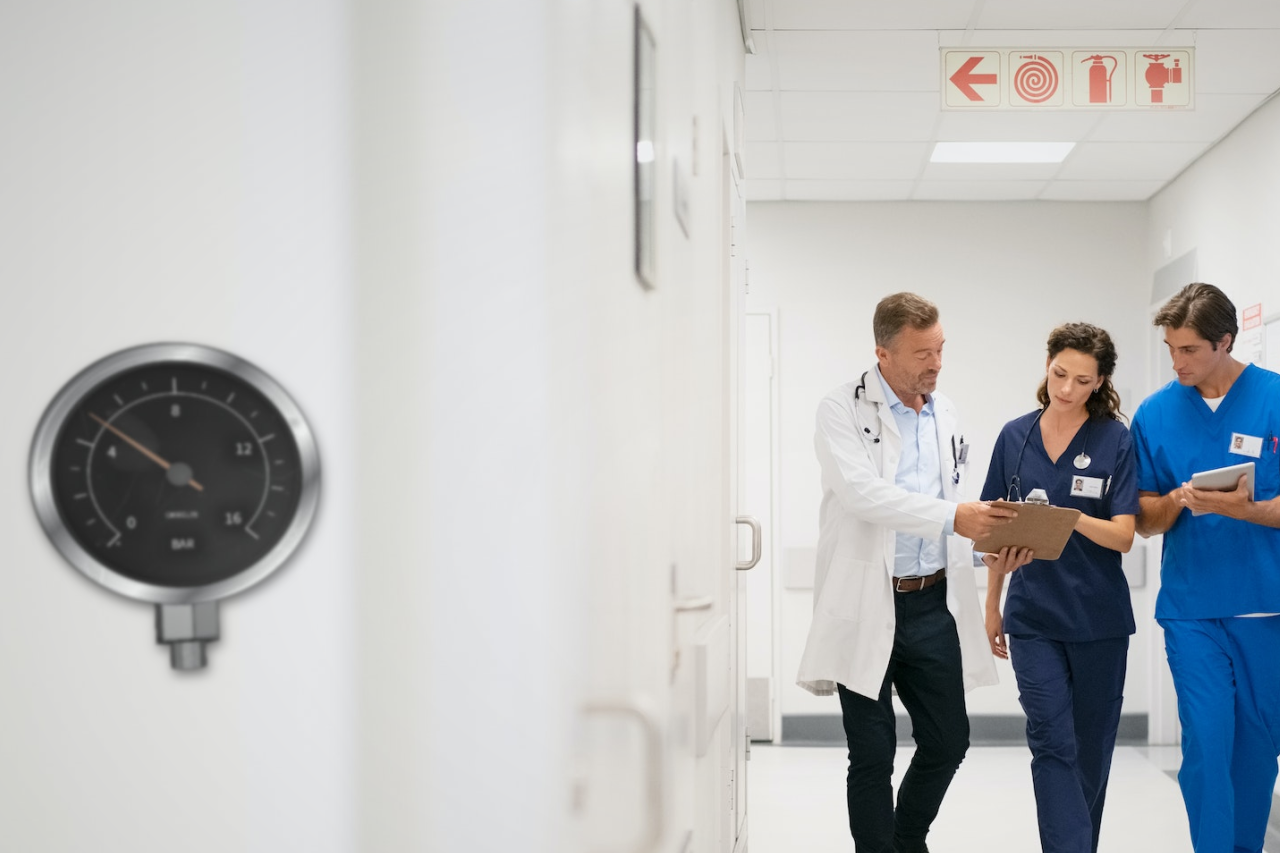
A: 5 bar
